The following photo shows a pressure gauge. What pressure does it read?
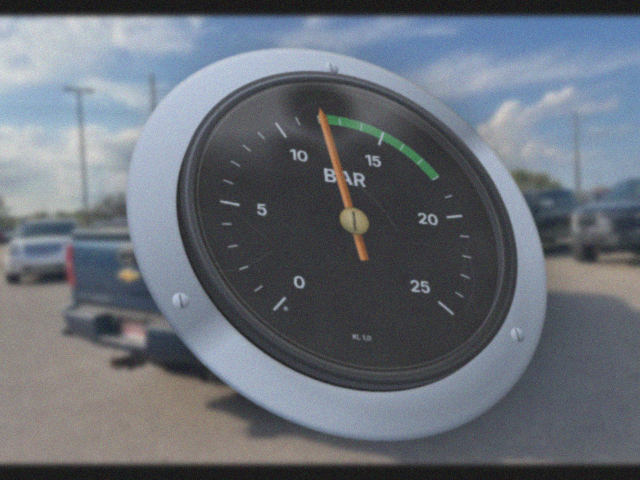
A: 12 bar
